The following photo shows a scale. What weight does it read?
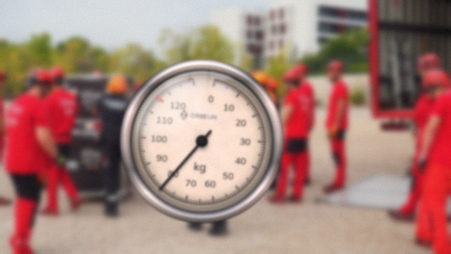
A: 80 kg
